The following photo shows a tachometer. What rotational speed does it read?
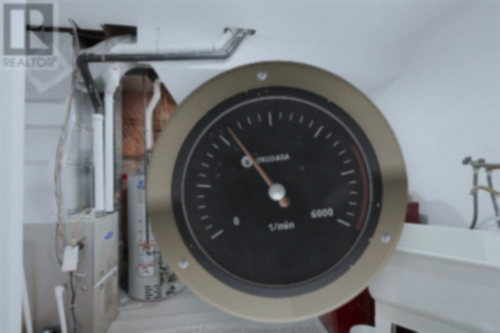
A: 2200 rpm
